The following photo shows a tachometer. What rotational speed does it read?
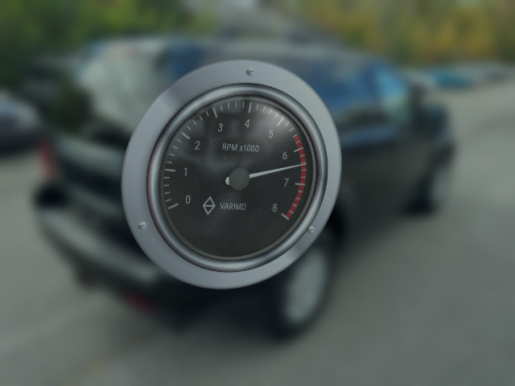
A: 6400 rpm
